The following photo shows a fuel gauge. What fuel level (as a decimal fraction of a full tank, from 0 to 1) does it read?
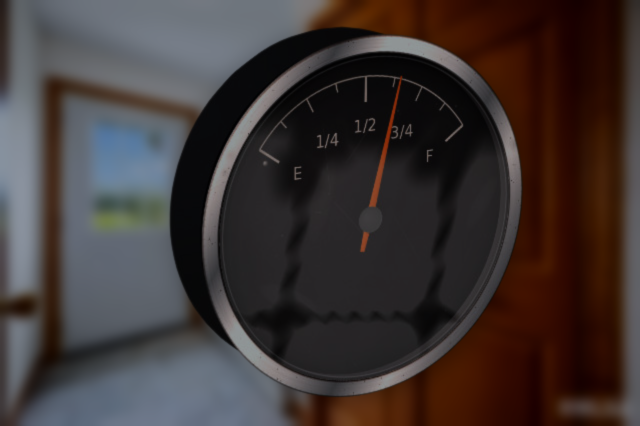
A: 0.625
